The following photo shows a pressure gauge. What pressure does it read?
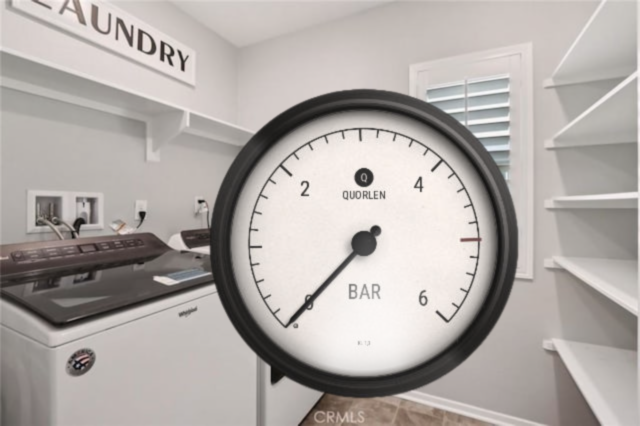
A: 0 bar
